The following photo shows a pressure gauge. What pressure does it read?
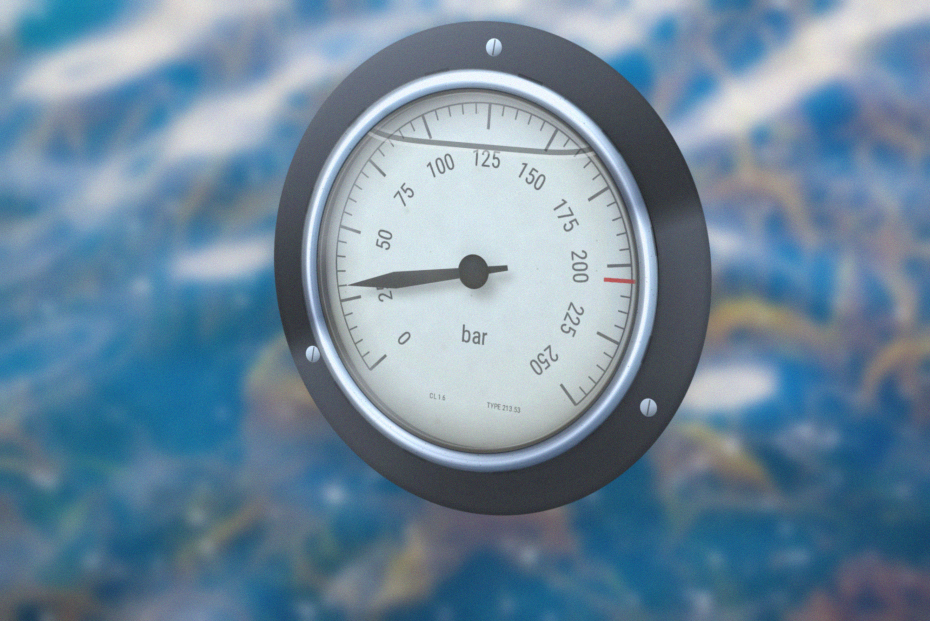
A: 30 bar
